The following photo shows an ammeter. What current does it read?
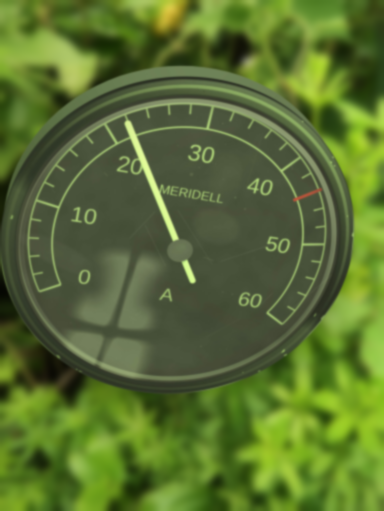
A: 22 A
